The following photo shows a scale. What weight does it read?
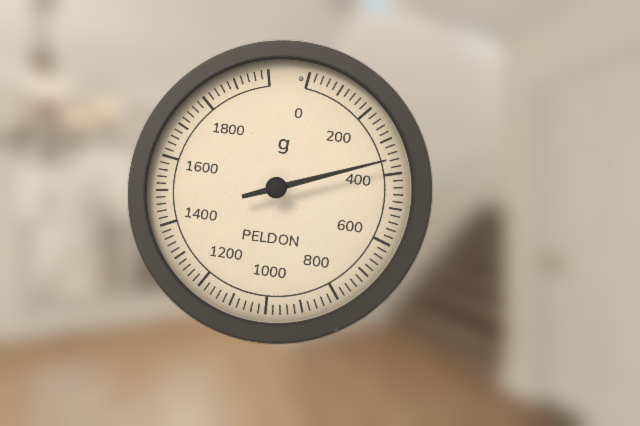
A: 360 g
